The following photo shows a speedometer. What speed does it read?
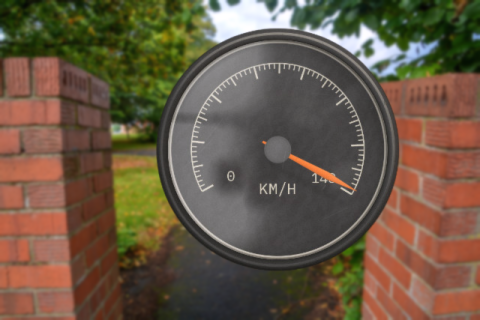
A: 138 km/h
